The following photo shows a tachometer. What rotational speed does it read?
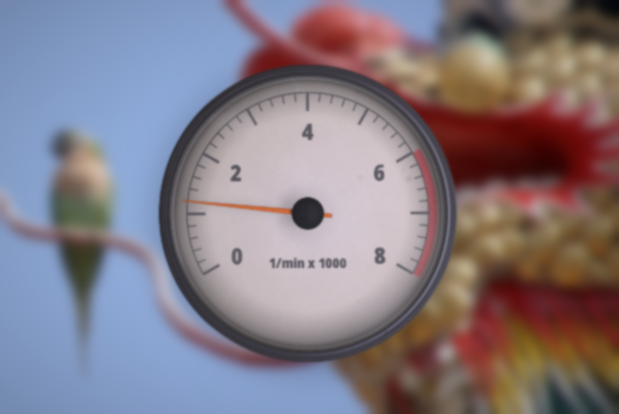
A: 1200 rpm
